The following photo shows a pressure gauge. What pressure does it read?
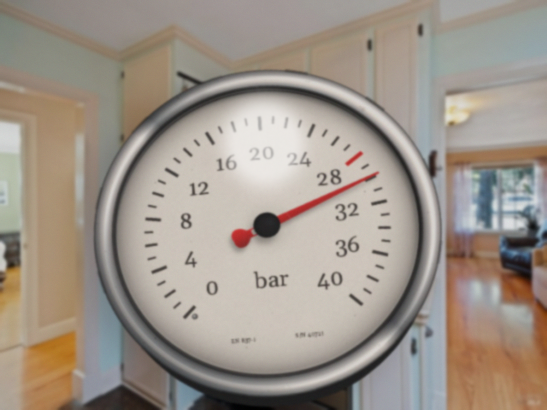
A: 30 bar
